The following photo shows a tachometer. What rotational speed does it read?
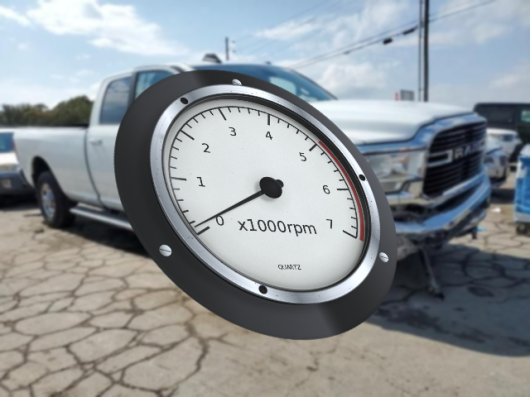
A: 100 rpm
